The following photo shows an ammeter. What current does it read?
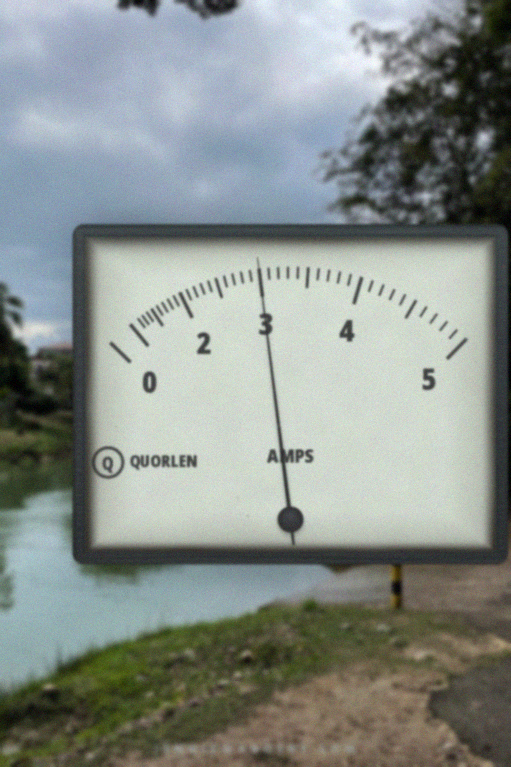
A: 3 A
